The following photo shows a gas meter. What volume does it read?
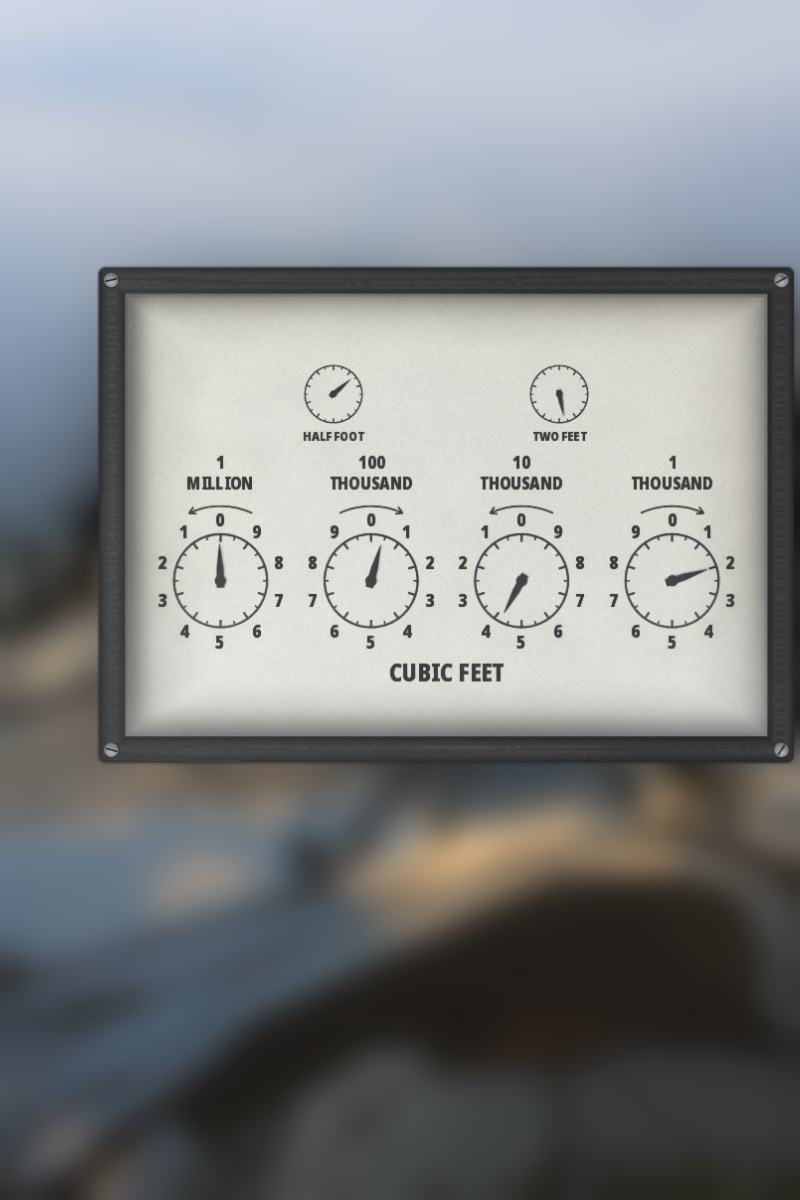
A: 4200 ft³
